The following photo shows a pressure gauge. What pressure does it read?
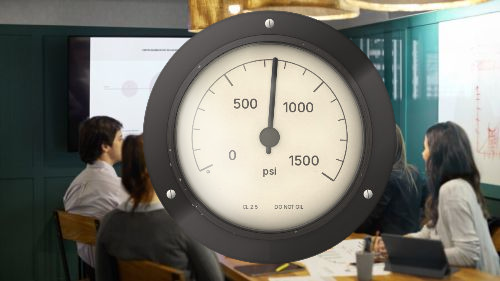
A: 750 psi
